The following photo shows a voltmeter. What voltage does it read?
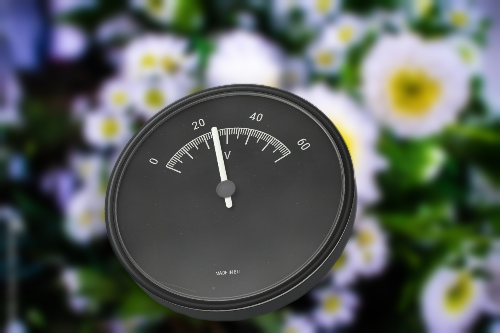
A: 25 V
